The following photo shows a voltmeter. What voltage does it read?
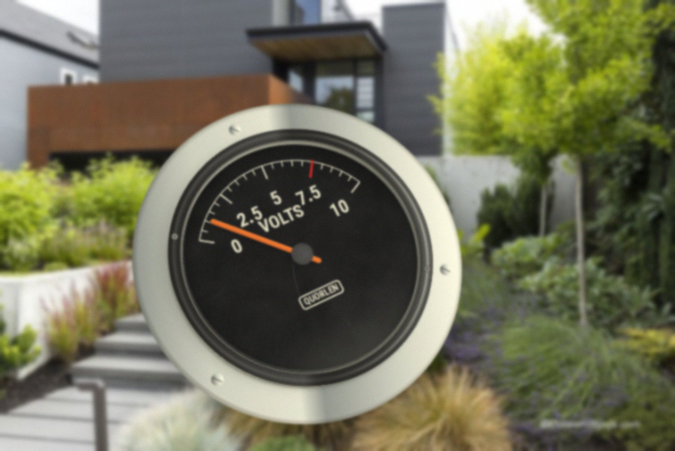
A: 1 V
